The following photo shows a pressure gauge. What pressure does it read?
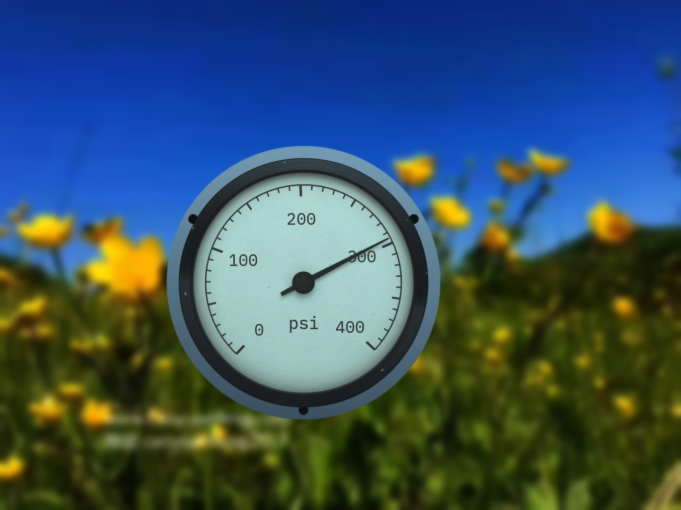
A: 295 psi
